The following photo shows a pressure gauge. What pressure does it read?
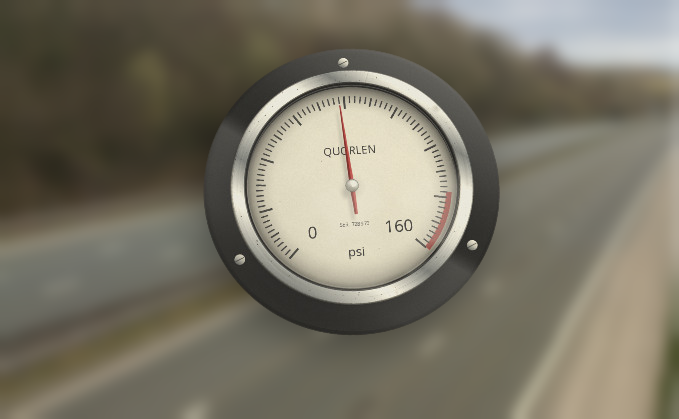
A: 78 psi
